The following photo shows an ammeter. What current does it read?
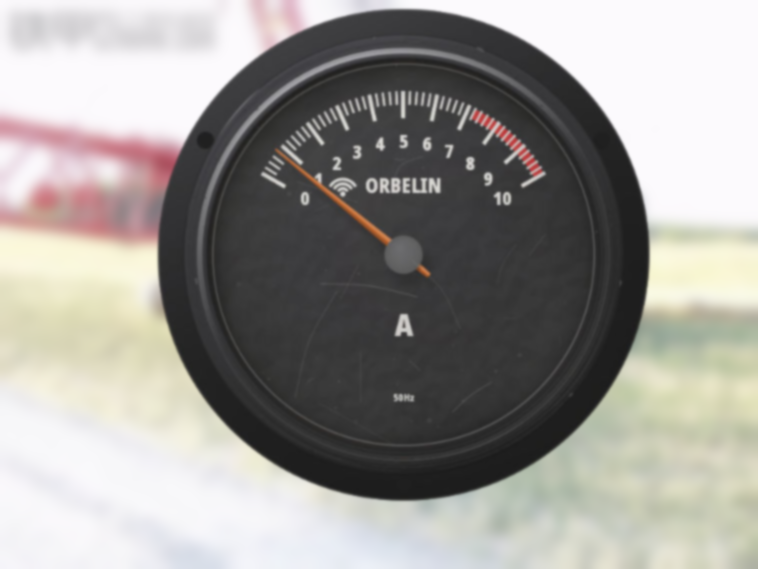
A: 0.8 A
